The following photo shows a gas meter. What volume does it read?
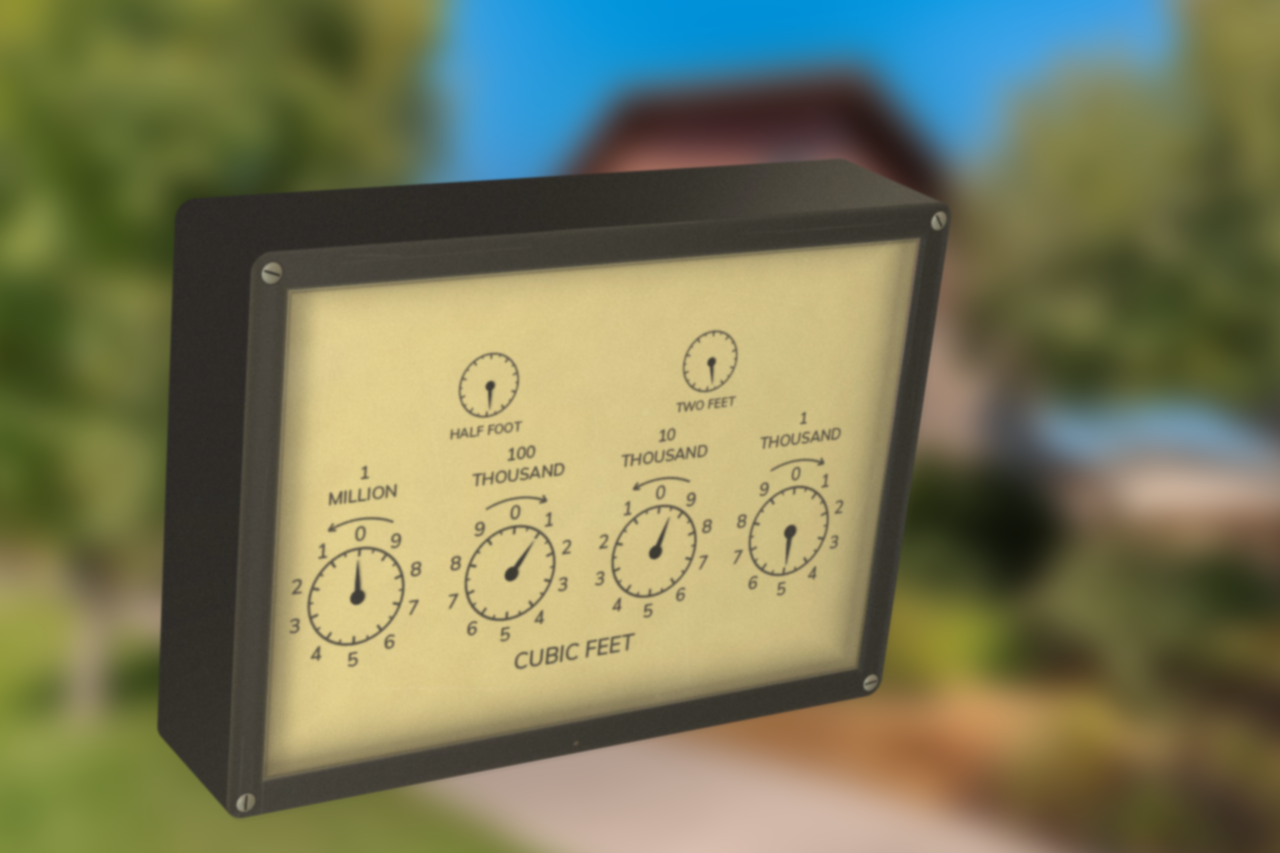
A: 9500 ft³
